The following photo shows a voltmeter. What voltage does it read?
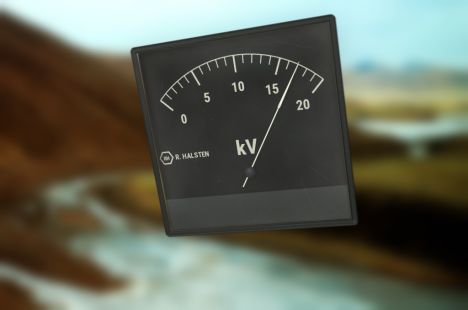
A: 17 kV
